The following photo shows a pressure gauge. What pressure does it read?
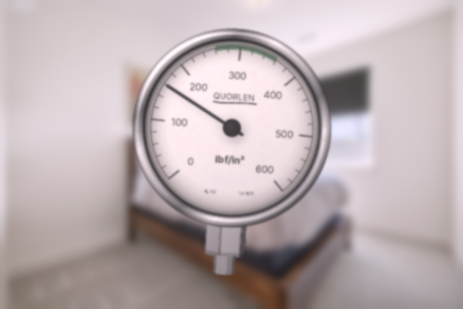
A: 160 psi
